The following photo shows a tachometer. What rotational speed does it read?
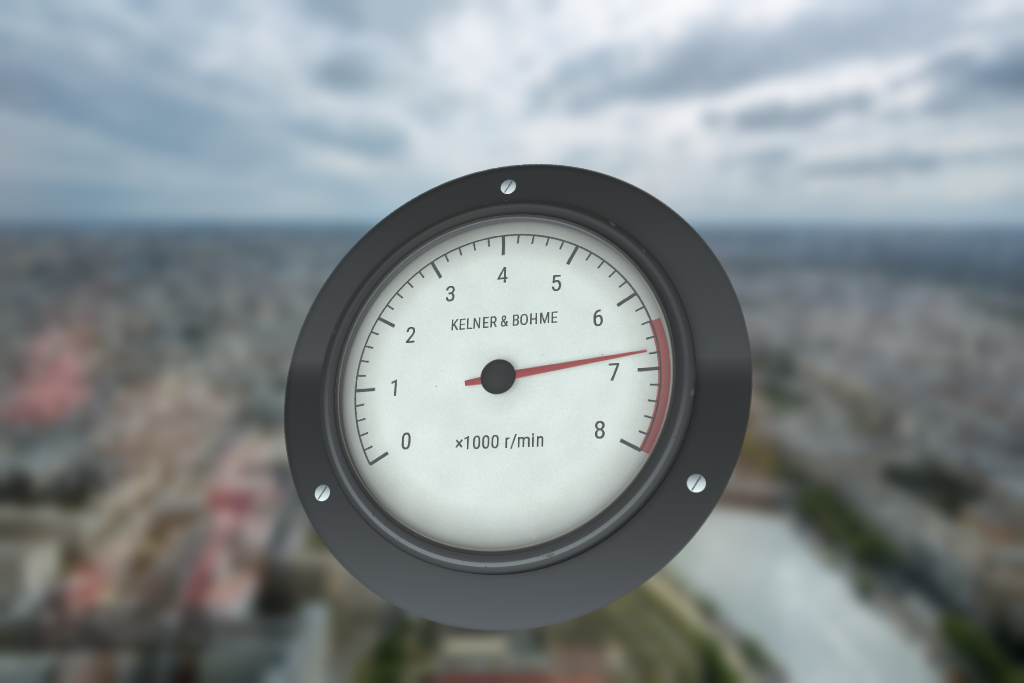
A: 6800 rpm
